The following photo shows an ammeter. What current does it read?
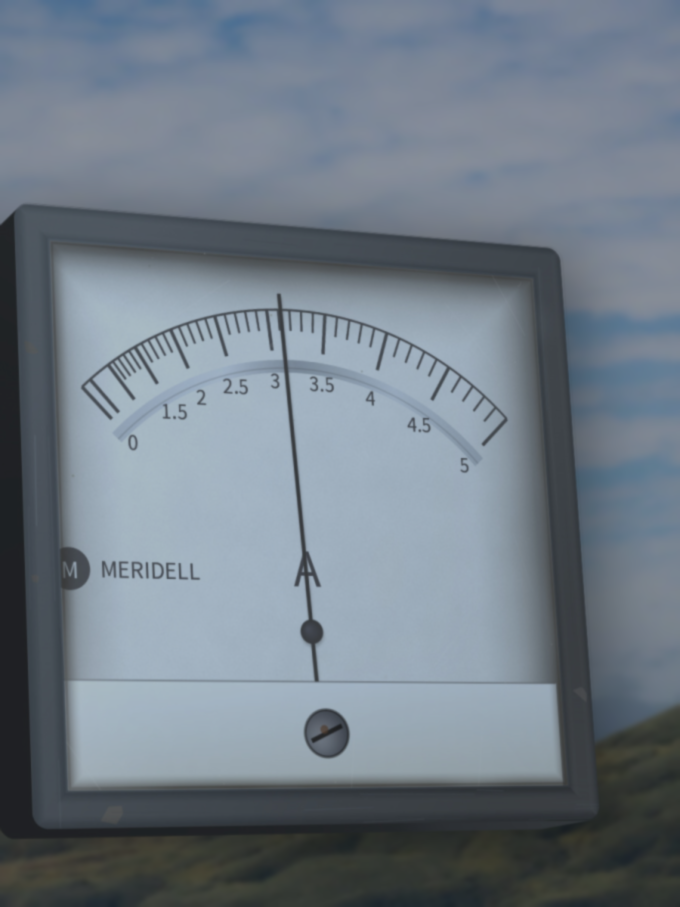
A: 3.1 A
